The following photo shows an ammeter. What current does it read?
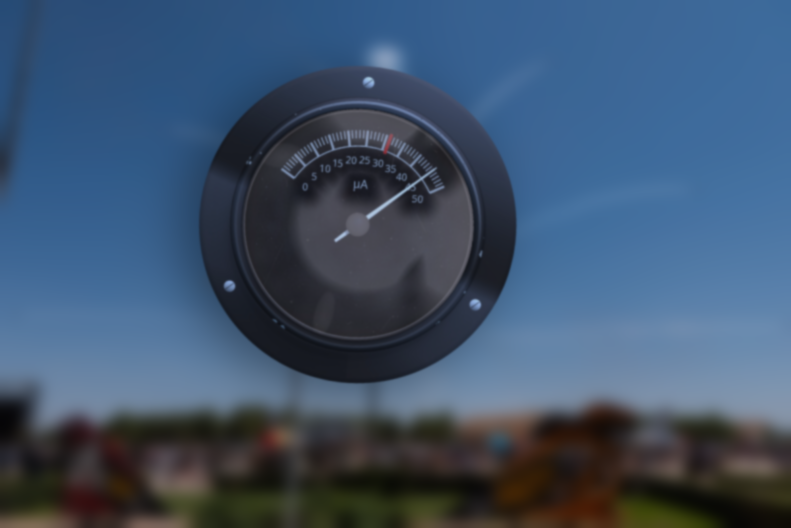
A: 45 µA
